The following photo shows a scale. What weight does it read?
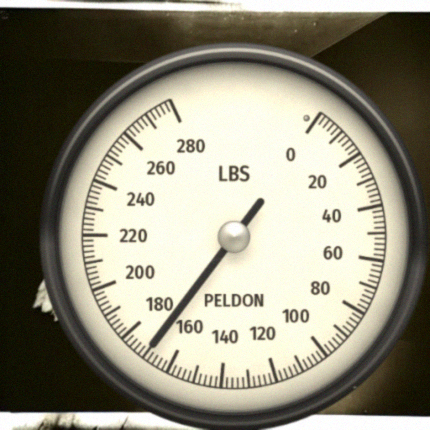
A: 170 lb
